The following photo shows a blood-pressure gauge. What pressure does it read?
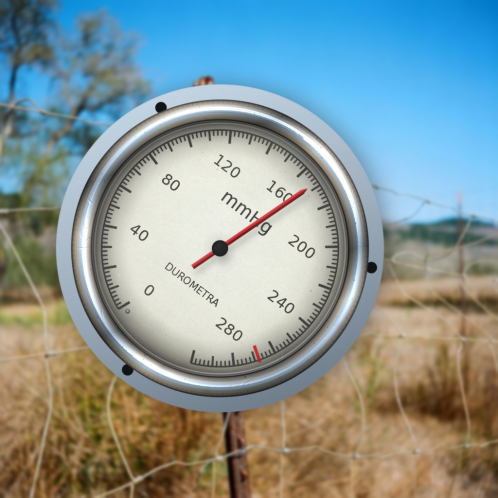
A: 168 mmHg
